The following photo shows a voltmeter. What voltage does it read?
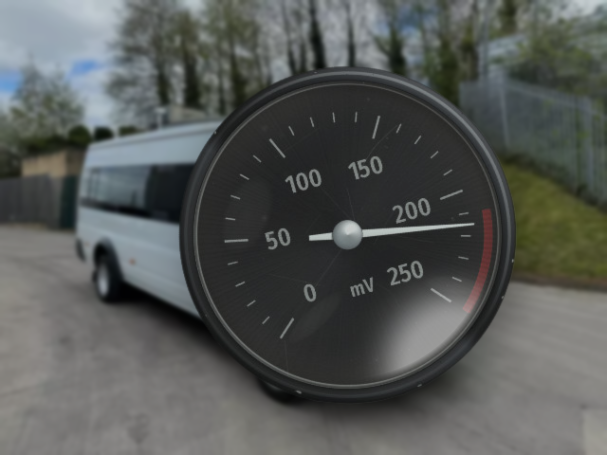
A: 215 mV
